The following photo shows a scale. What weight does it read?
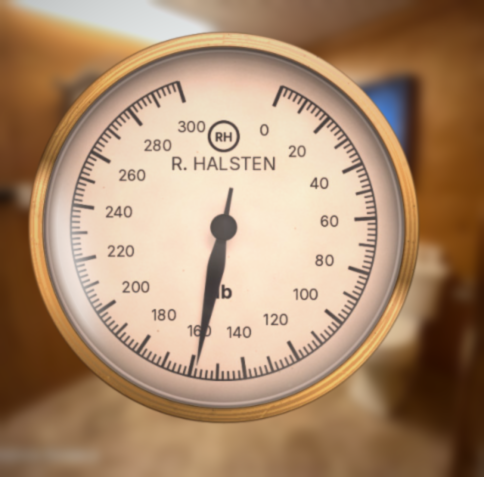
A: 158 lb
